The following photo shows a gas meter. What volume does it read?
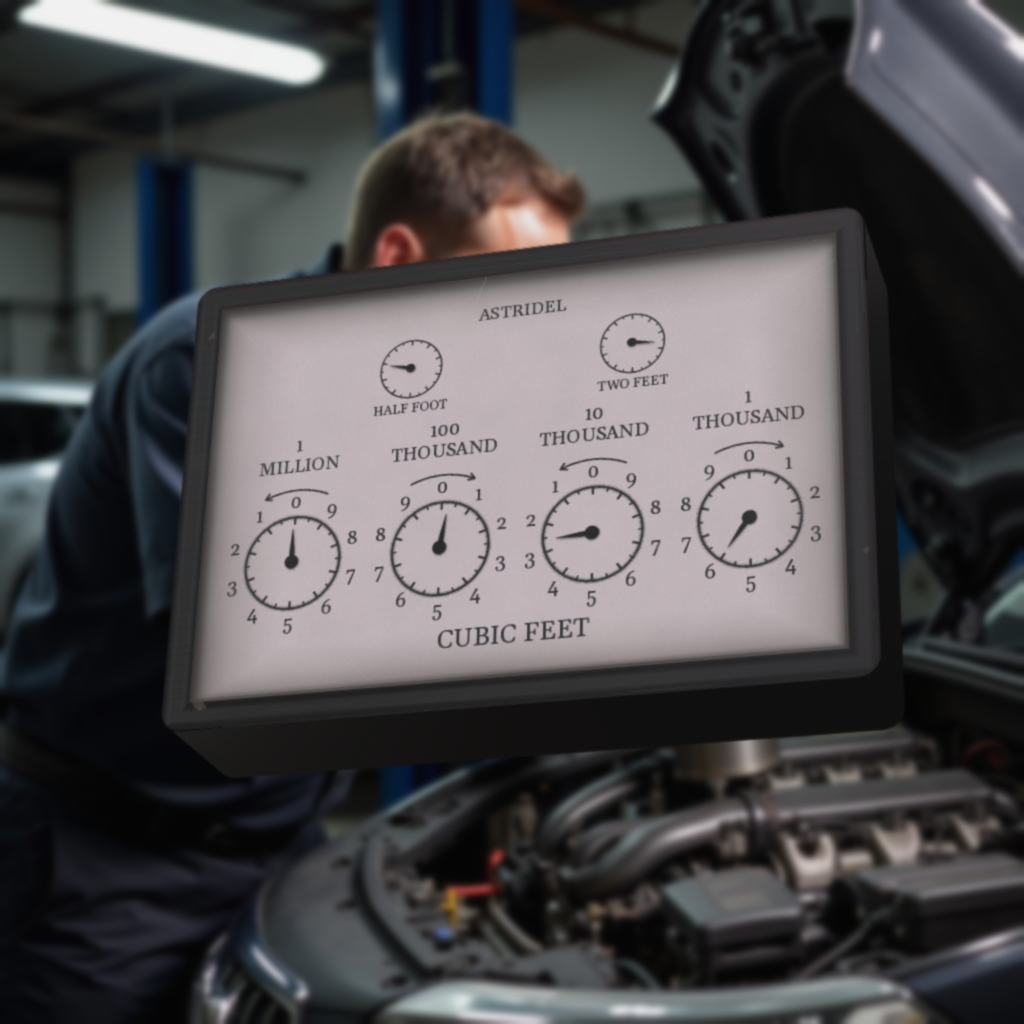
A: 2600 ft³
